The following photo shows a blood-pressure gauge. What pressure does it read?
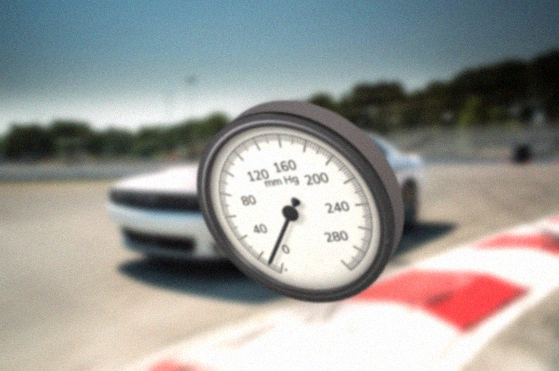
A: 10 mmHg
